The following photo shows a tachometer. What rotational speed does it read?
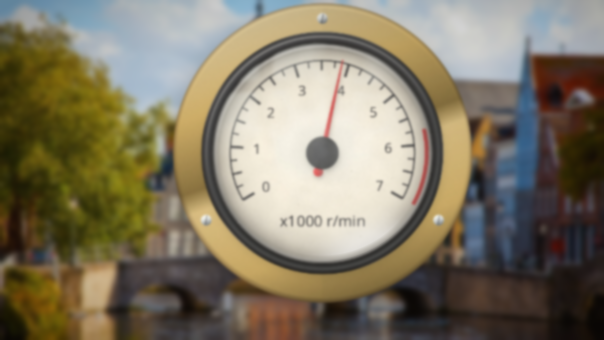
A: 3875 rpm
